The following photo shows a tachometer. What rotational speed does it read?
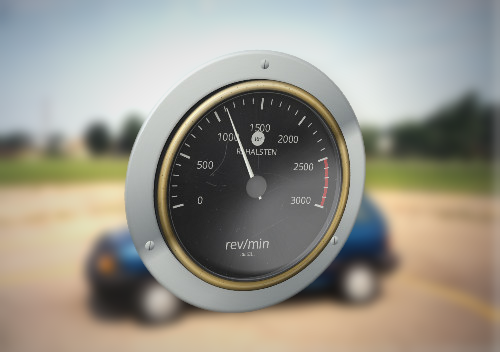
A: 1100 rpm
